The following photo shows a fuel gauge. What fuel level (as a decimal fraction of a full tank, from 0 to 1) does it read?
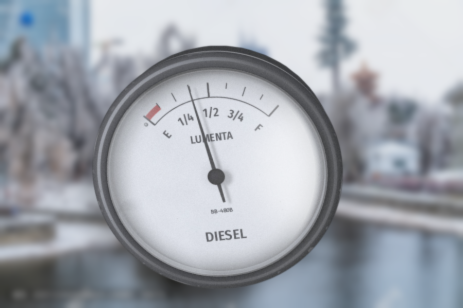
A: 0.375
